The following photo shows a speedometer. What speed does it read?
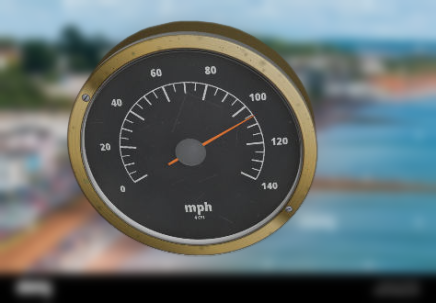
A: 105 mph
